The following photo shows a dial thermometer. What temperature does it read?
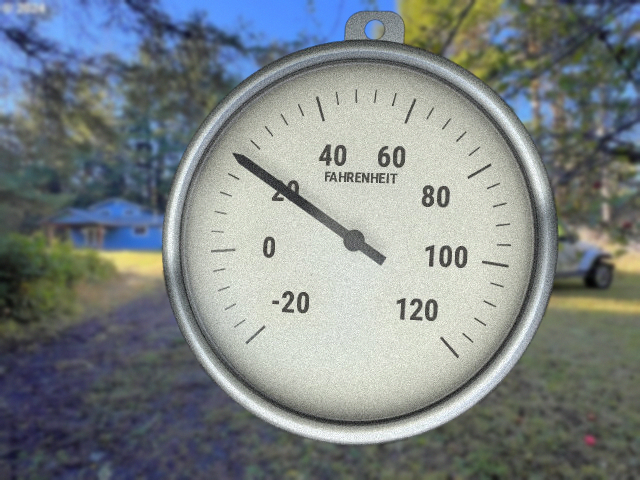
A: 20 °F
